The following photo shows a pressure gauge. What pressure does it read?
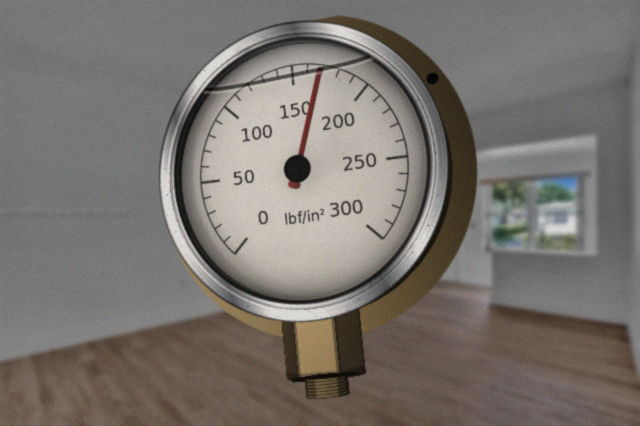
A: 170 psi
